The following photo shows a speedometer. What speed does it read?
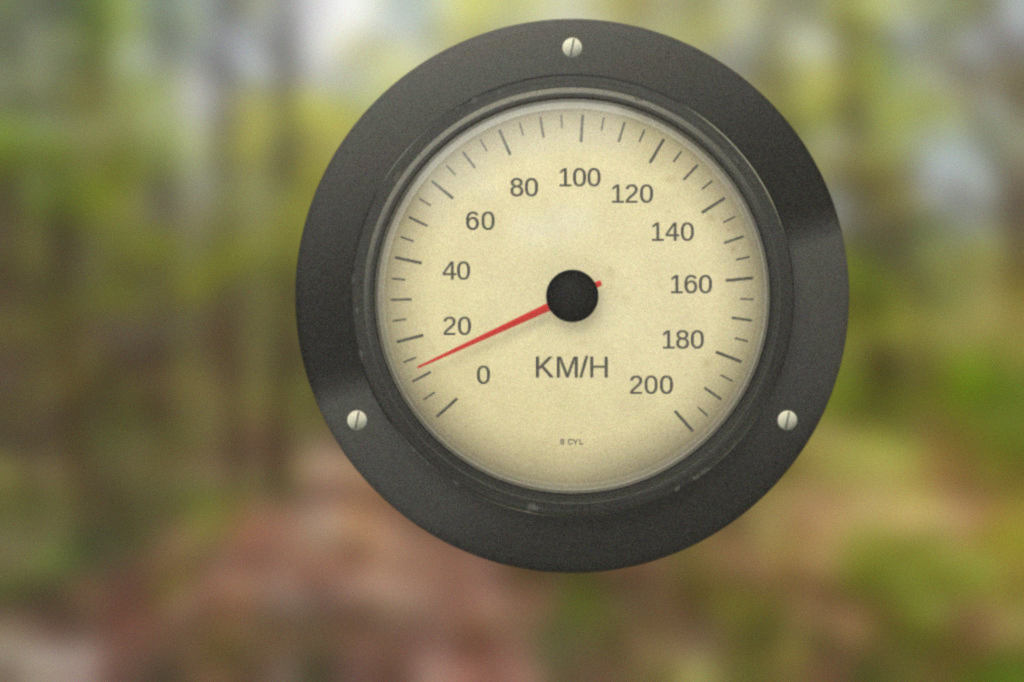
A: 12.5 km/h
